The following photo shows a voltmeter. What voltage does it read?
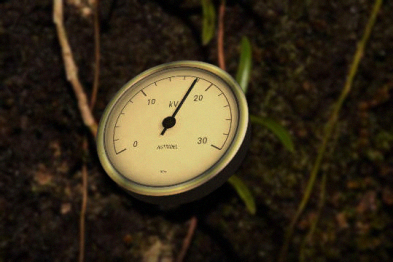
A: 18 kV
